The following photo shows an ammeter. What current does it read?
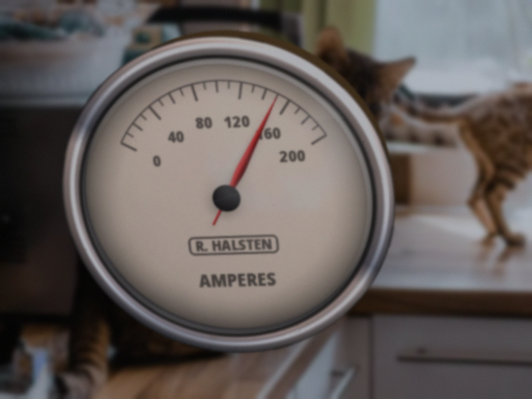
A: 150 A
